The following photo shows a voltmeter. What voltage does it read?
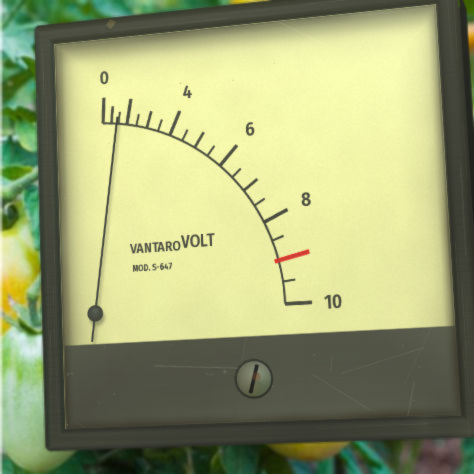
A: 1.5 V
